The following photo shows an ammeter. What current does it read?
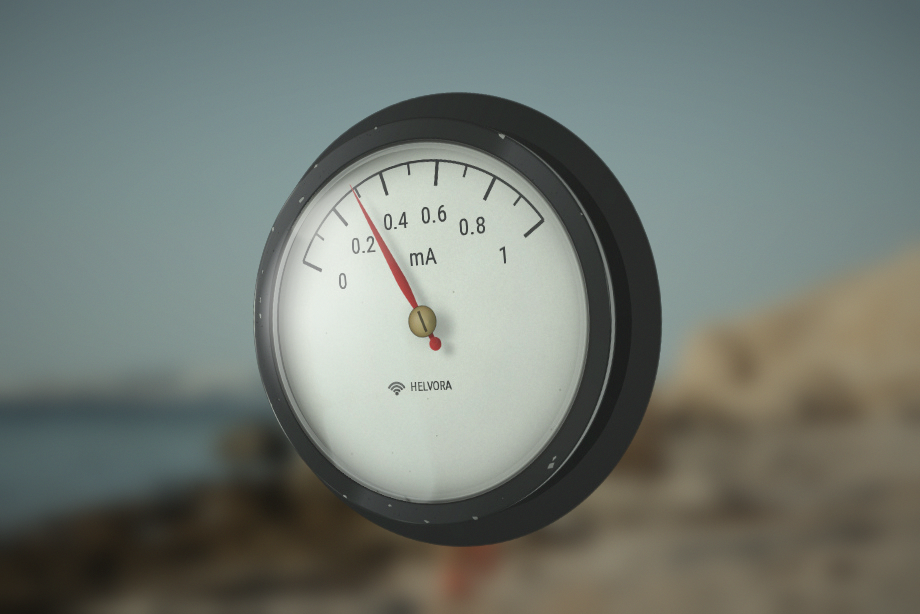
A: 0.3 mA
